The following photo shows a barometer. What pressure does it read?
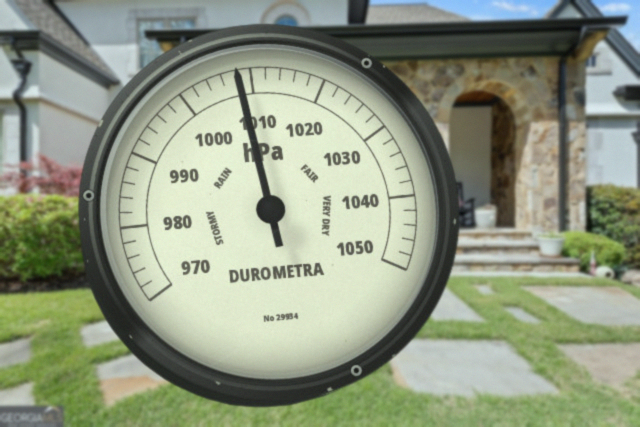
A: 1008 hPa
